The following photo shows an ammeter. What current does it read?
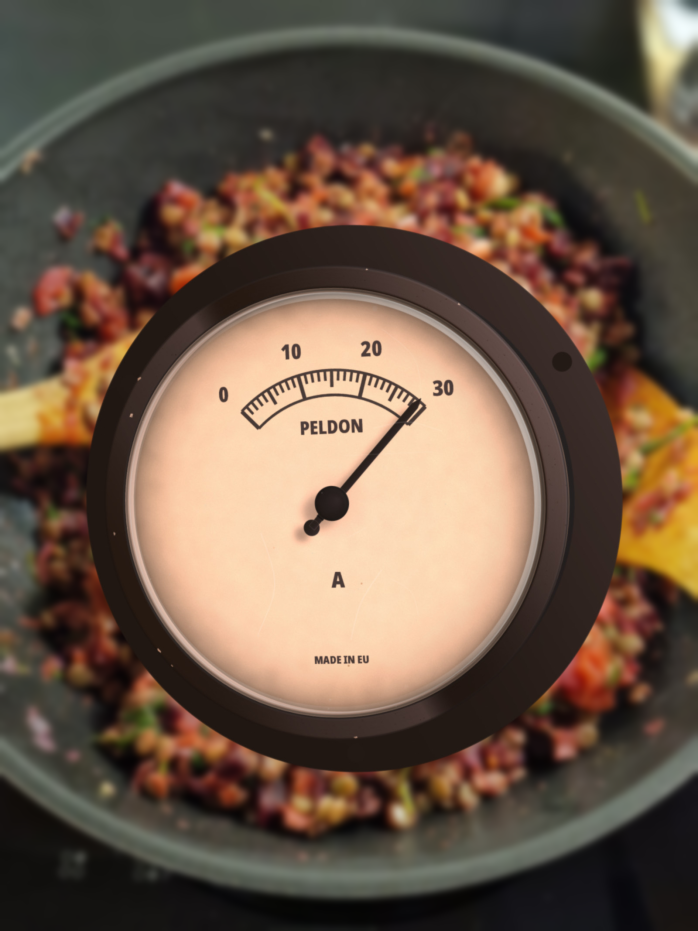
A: 29 A
